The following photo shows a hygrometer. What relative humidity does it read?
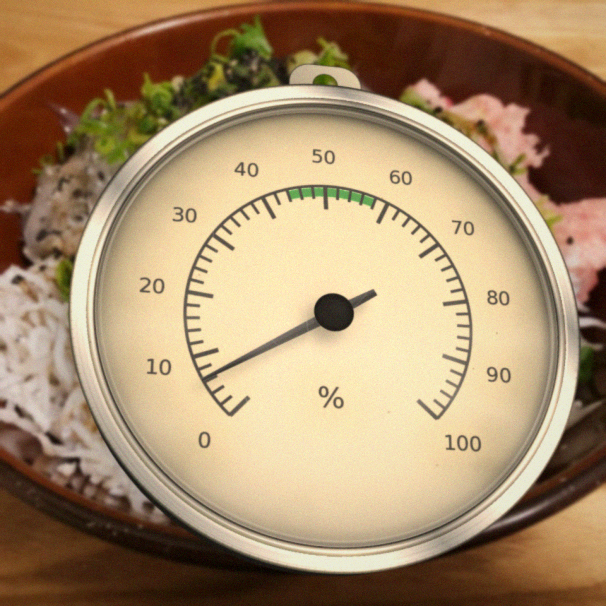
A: 6 %
